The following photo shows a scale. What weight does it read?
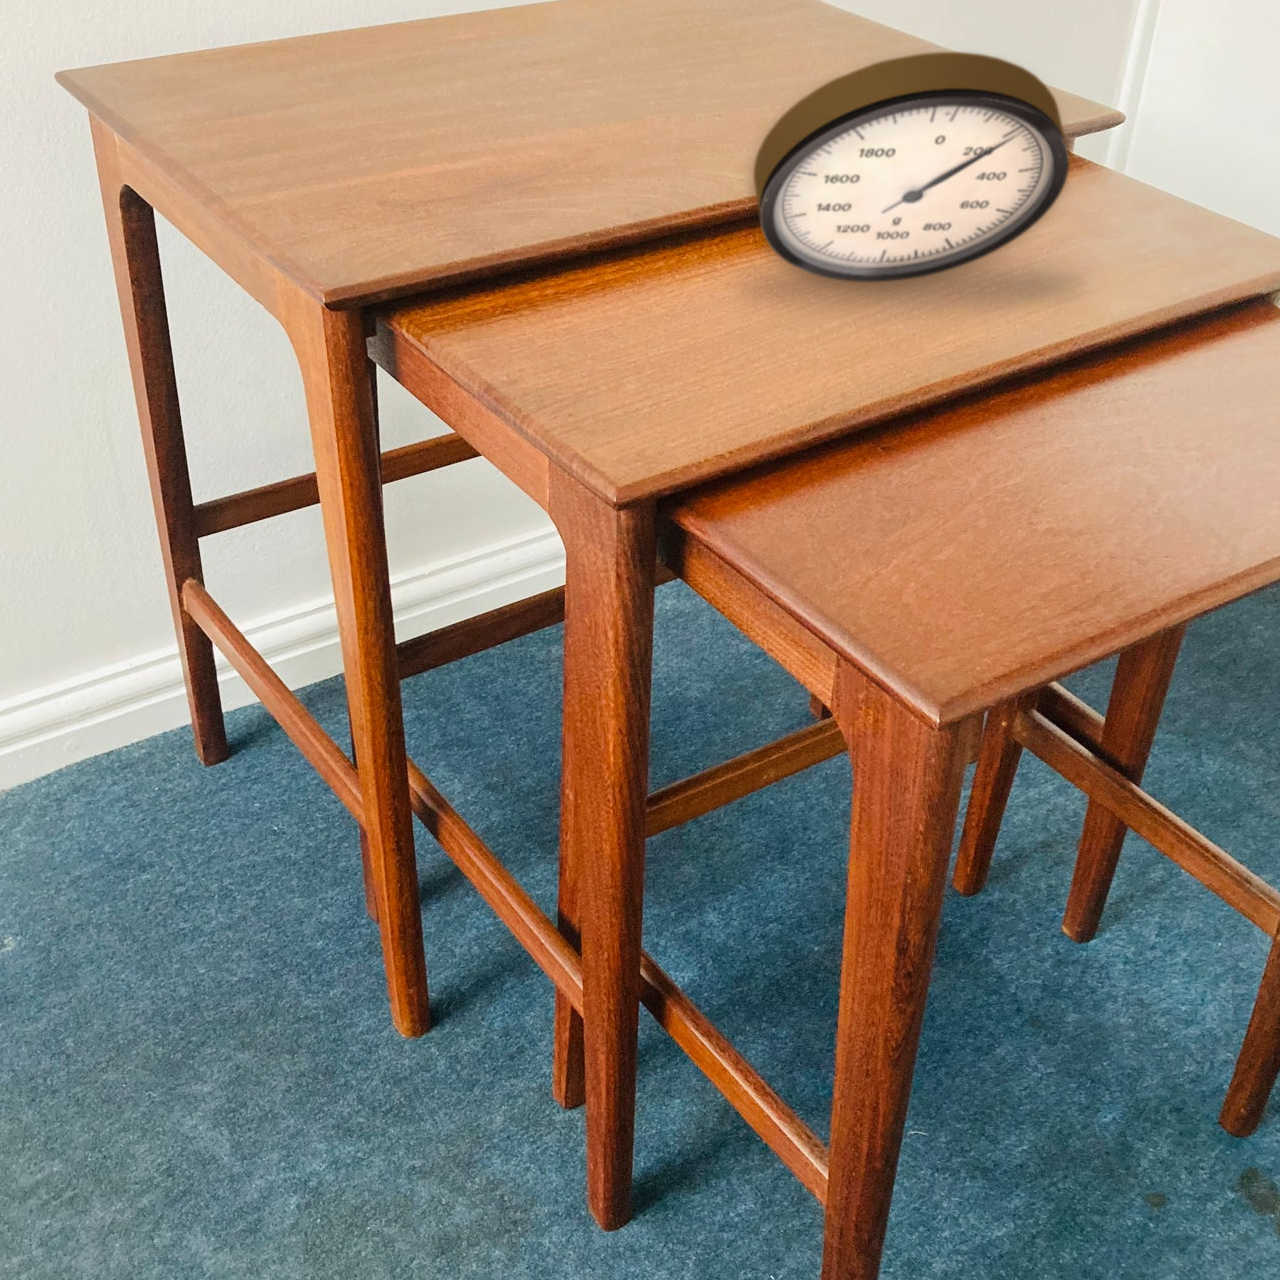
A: 200 g
